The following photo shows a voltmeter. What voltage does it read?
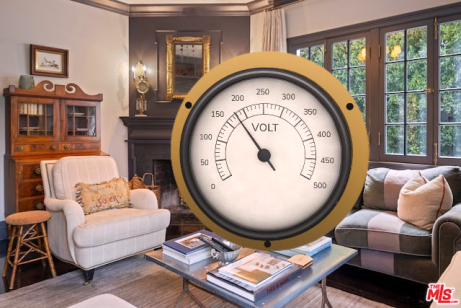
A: 180 V
